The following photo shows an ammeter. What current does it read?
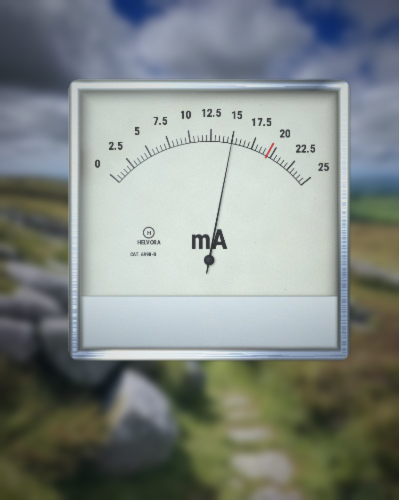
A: 15 mA
